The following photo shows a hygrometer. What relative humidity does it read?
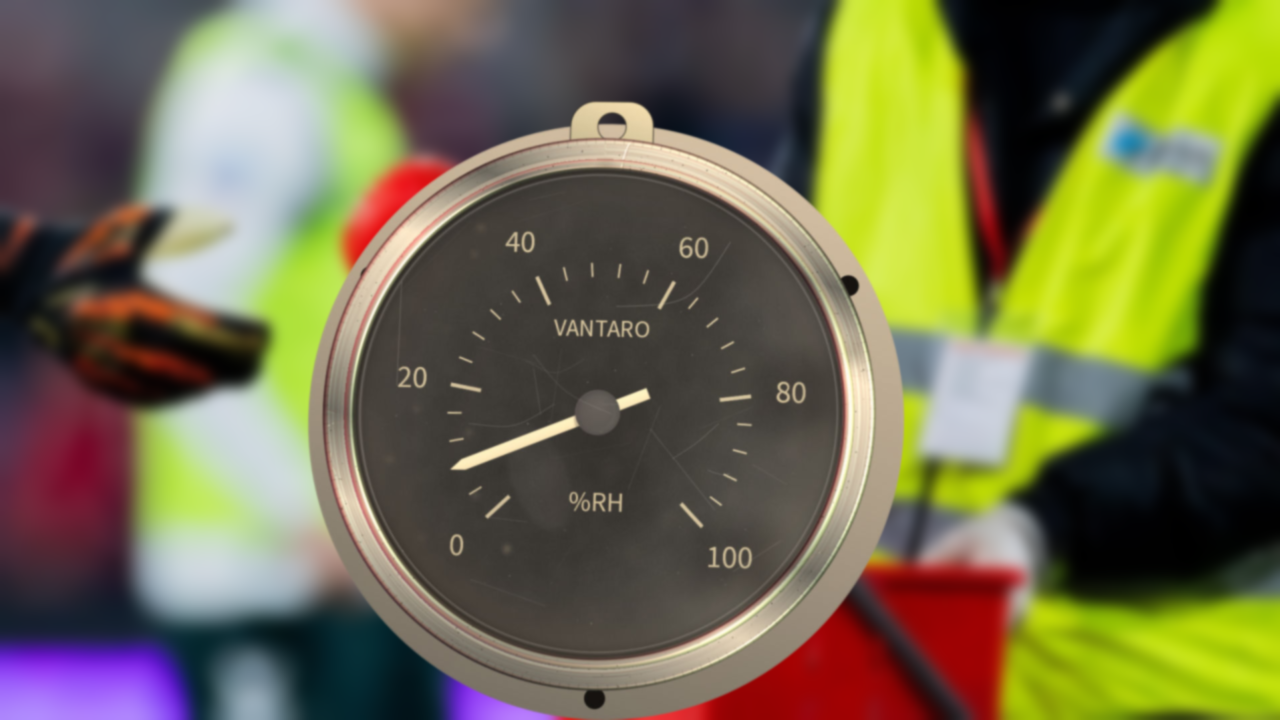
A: 8 %
